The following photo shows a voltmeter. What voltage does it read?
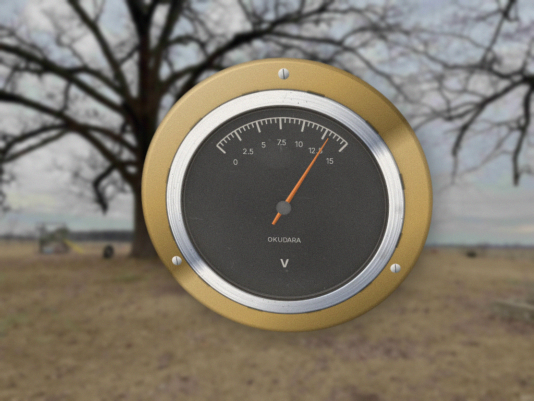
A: 13 V
